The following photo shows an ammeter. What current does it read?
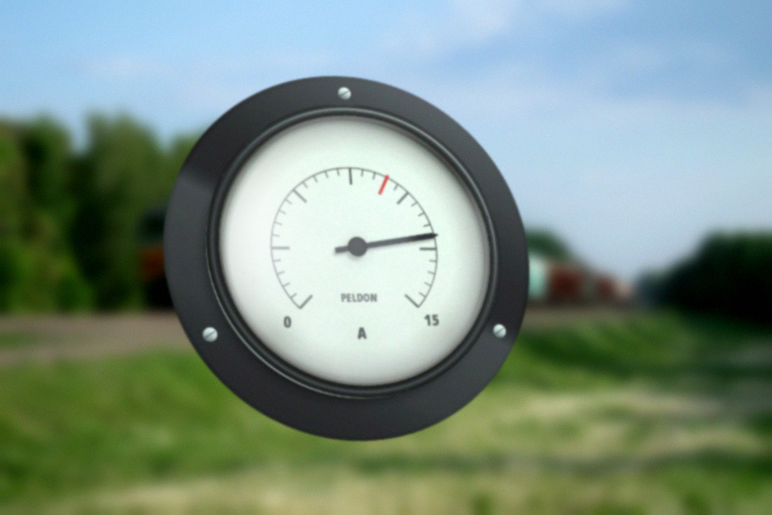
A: 12 A
